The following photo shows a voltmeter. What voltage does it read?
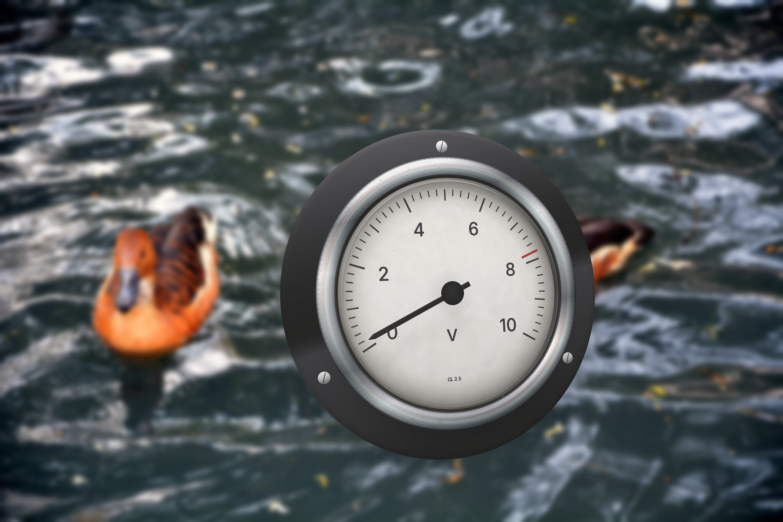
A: 0.2 V
